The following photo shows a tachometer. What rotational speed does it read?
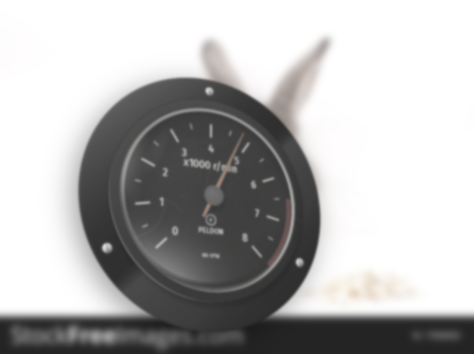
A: 4750 rpm
